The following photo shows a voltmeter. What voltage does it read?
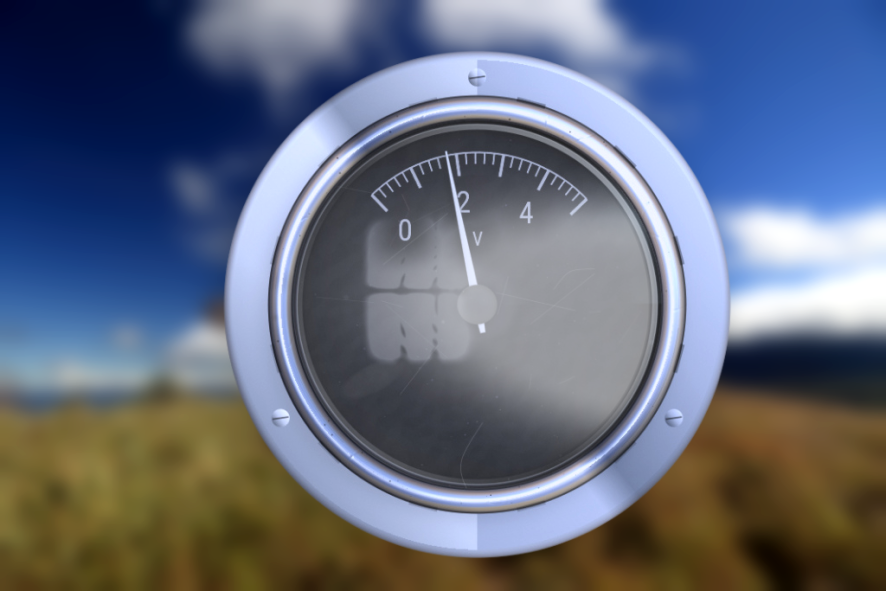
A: 1.8 V
